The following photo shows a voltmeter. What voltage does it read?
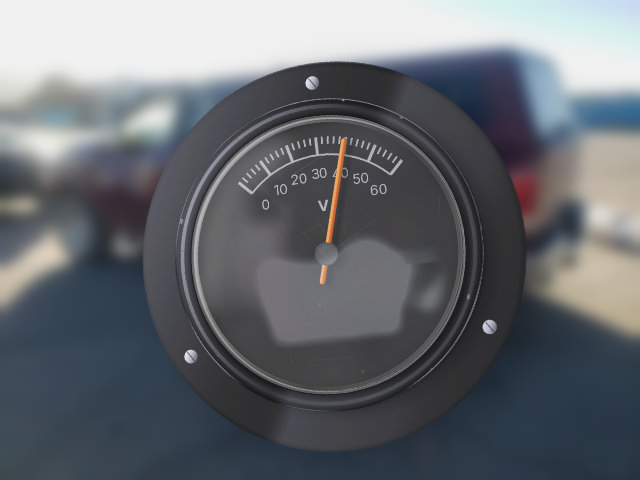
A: 40 V
